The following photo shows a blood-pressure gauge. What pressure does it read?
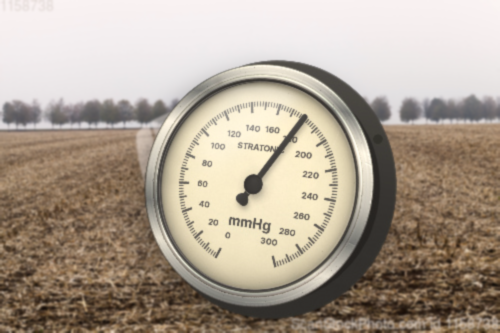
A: 180 mmHg
